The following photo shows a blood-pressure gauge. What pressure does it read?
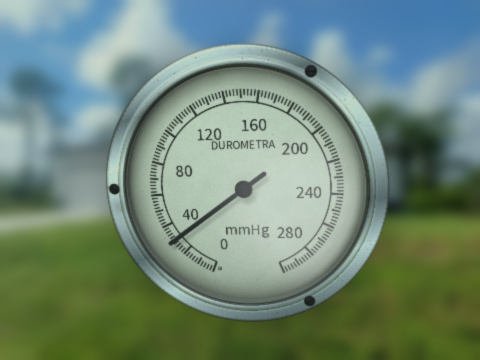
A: 30 mmHg
